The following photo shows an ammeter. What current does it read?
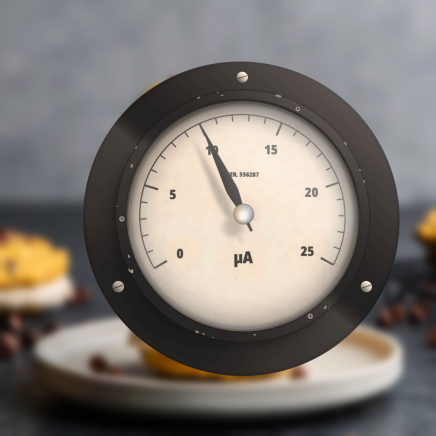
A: 10 µA
